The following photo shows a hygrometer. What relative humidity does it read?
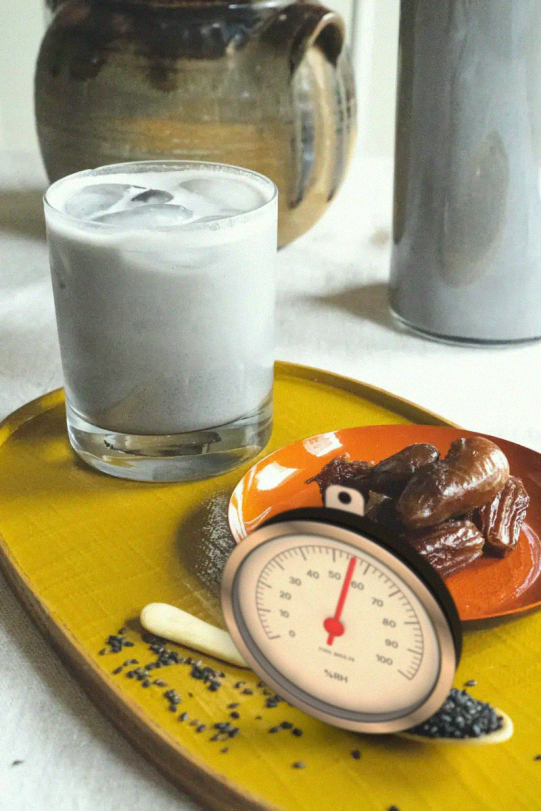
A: 56 %
